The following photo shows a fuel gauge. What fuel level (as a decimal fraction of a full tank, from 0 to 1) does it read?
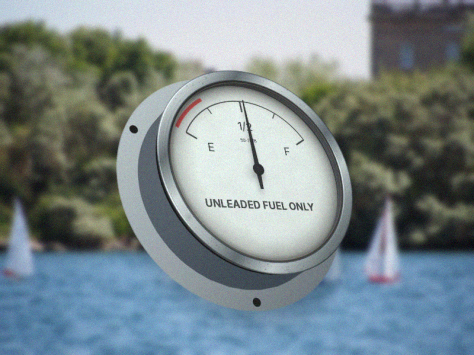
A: 0.5
